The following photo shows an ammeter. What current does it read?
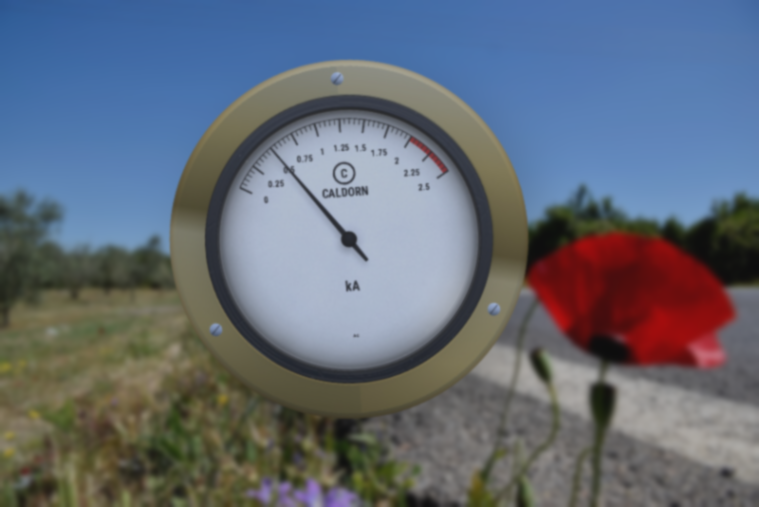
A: 0.5 kA
